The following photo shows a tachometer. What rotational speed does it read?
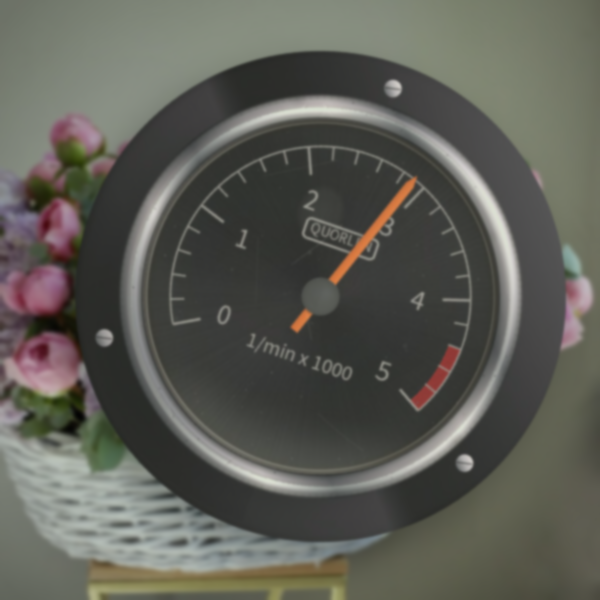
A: 2900 rpm
